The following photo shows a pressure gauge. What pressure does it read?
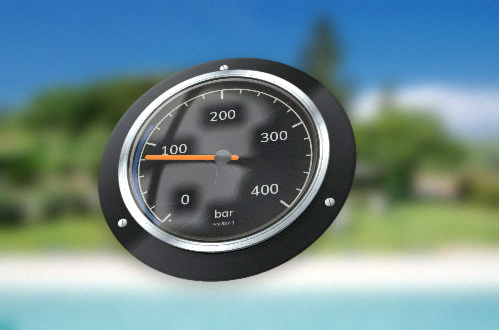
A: 80 bar
